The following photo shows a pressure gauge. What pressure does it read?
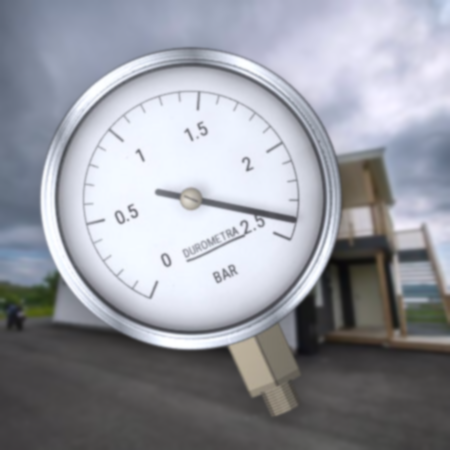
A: 2.4 bar
